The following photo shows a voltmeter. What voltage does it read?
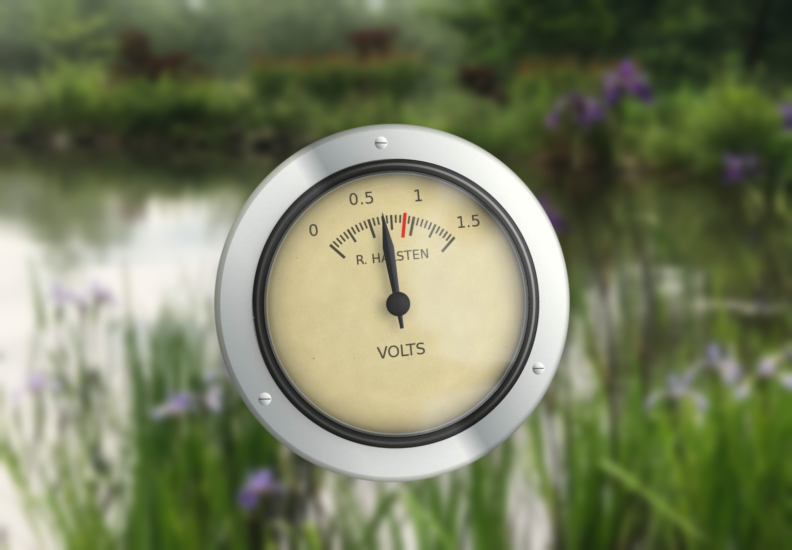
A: 0.65 V
